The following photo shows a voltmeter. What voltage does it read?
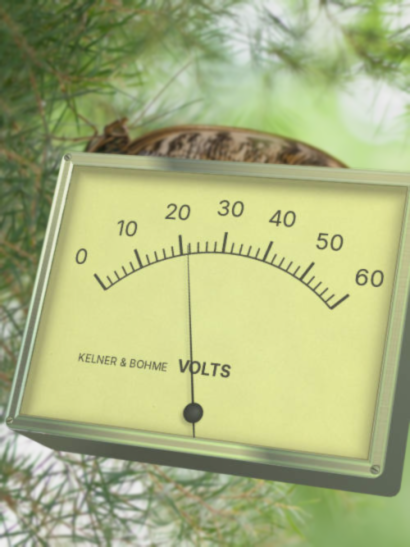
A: 22 V
